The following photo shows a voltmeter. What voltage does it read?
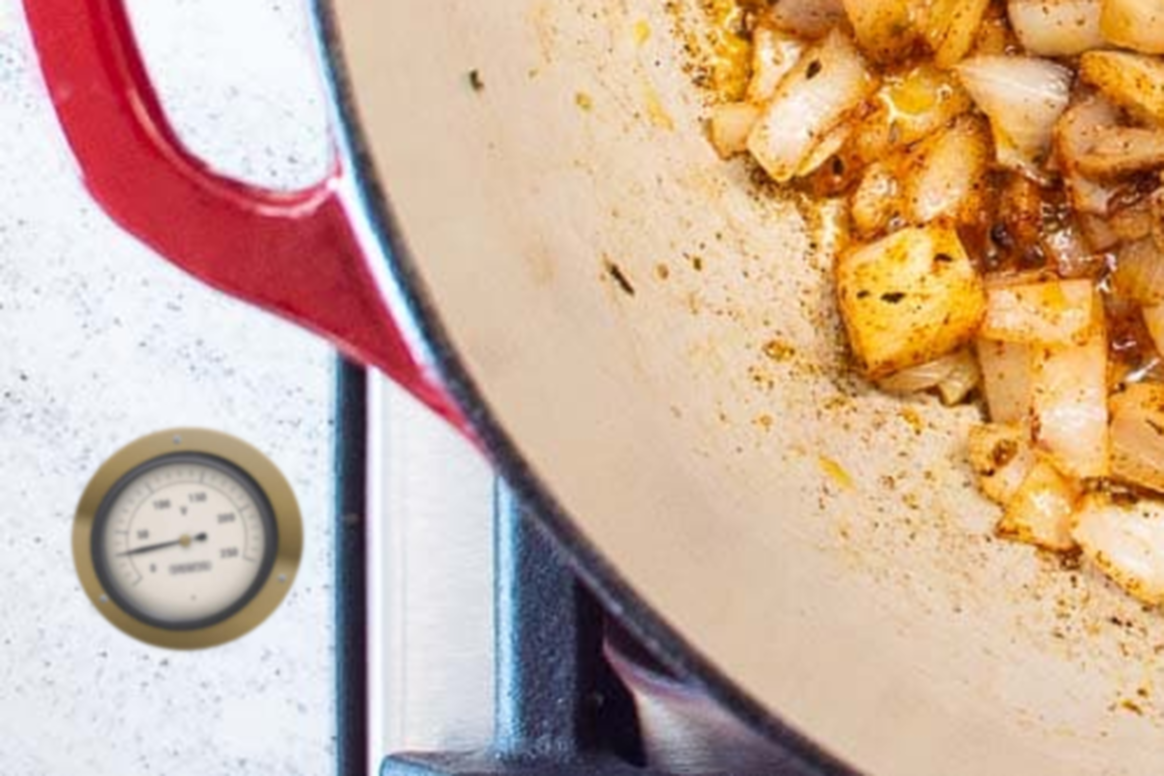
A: 30 V
